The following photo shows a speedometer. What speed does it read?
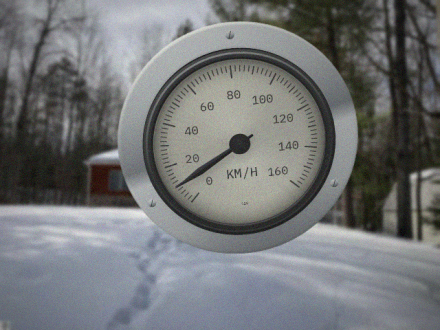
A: 10 km/h
